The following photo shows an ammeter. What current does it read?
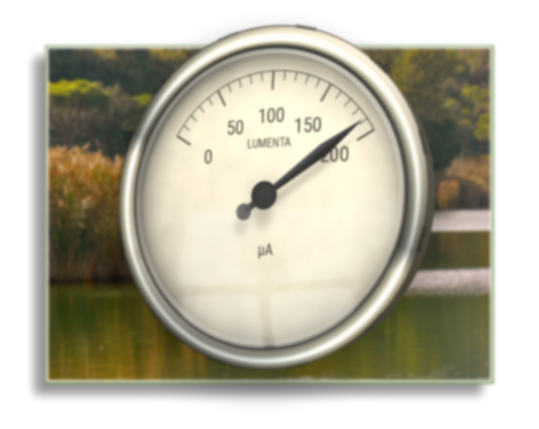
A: 190 µA
